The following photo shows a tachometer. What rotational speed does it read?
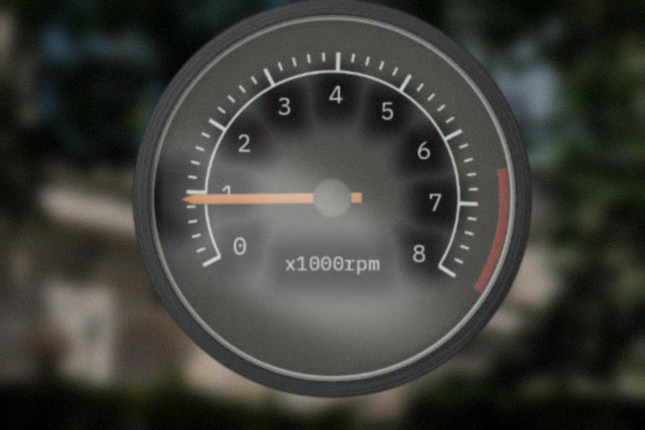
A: 900 rpm
